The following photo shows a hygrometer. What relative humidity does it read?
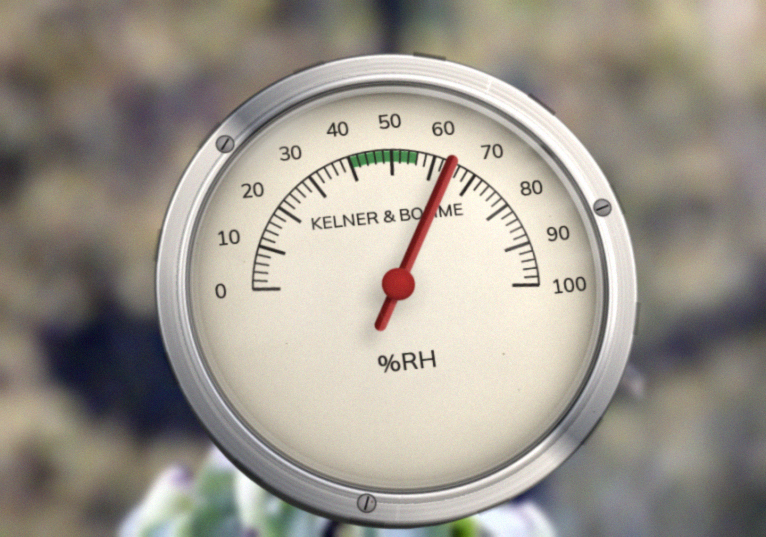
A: 64 %
